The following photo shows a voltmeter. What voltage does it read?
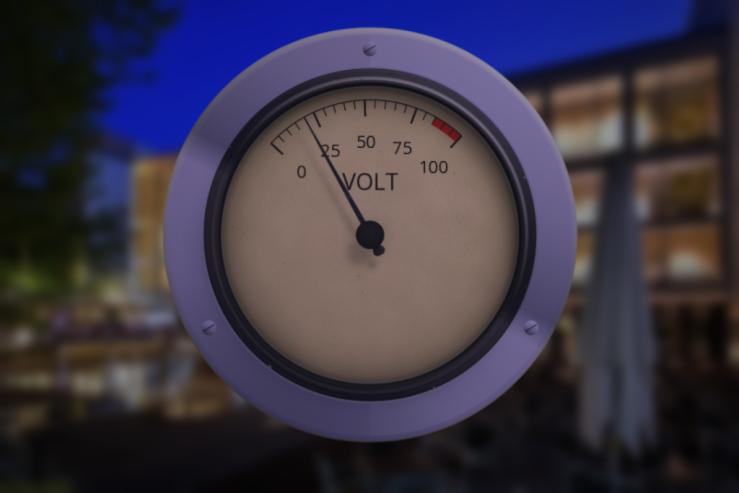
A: 20 V
